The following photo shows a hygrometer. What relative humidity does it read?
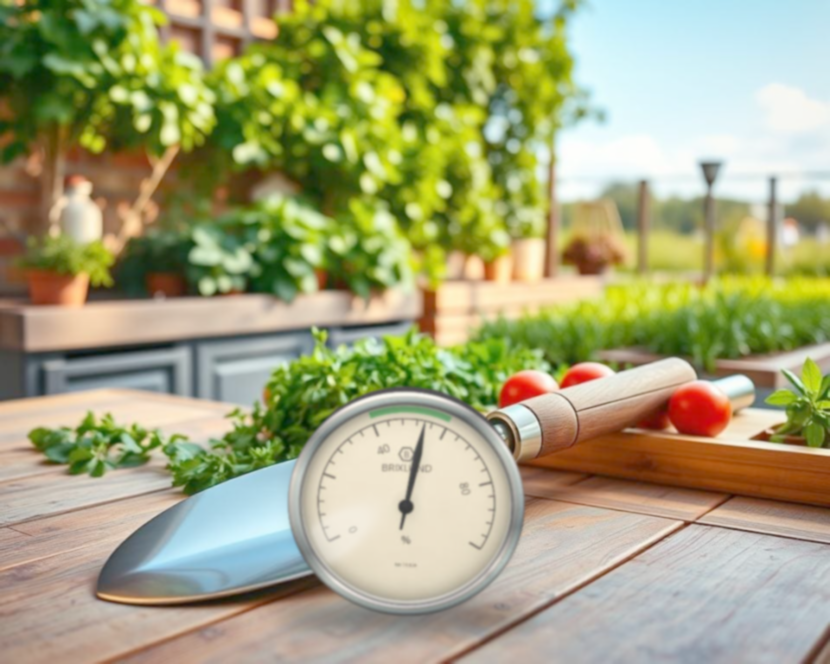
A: 54 %
